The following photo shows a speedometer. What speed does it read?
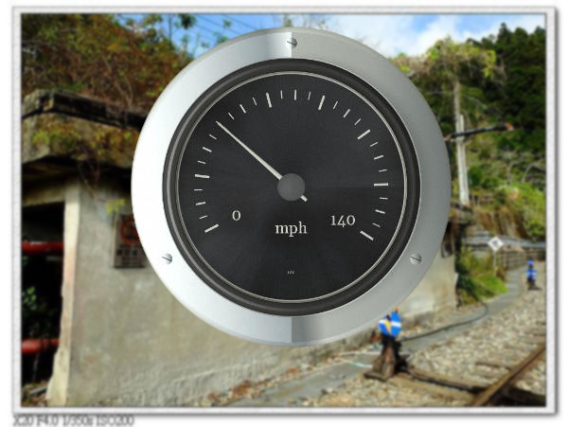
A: 40 mph
